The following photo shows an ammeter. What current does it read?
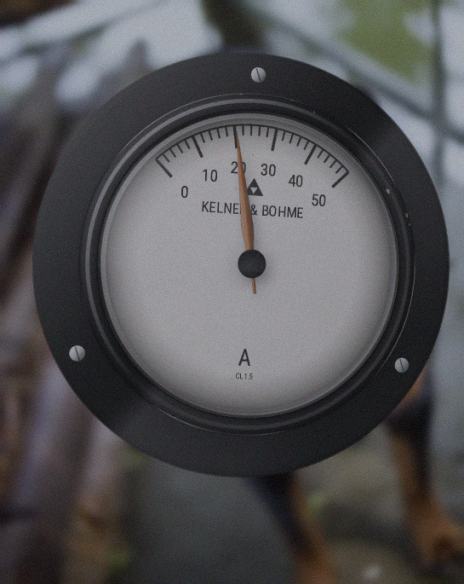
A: 20 A
